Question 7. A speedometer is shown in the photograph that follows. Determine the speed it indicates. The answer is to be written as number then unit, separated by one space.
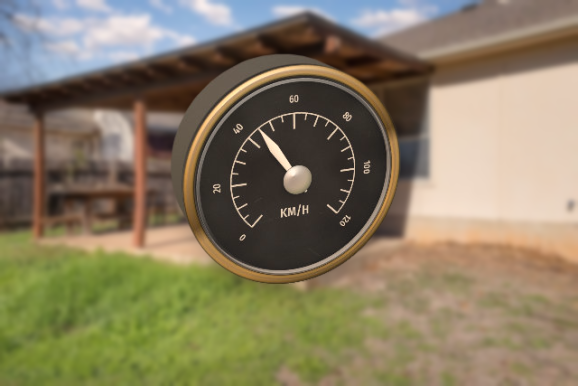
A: 45 km/h
